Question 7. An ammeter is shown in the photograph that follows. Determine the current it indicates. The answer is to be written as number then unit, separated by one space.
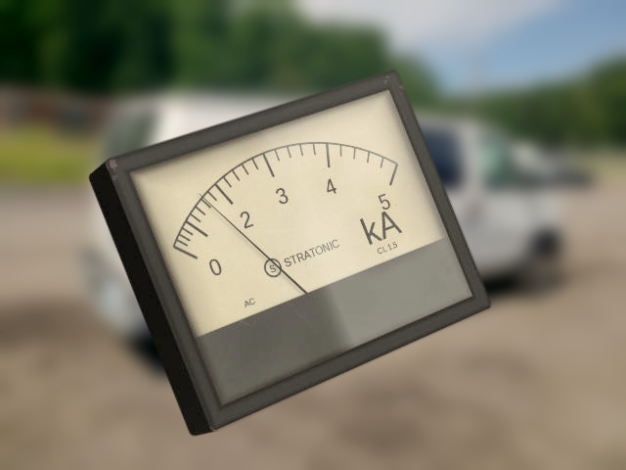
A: 1.6 kA
